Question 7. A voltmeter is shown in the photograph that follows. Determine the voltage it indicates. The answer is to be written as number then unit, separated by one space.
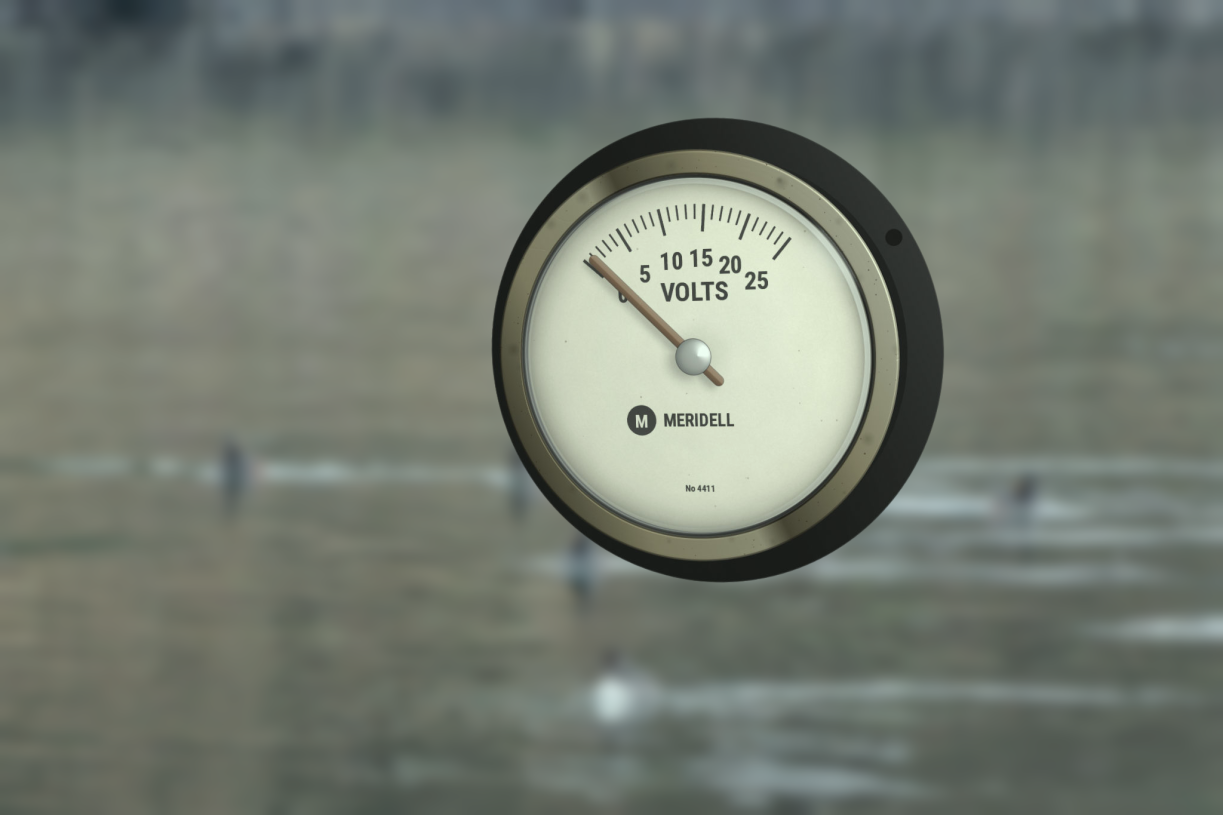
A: 1 V
